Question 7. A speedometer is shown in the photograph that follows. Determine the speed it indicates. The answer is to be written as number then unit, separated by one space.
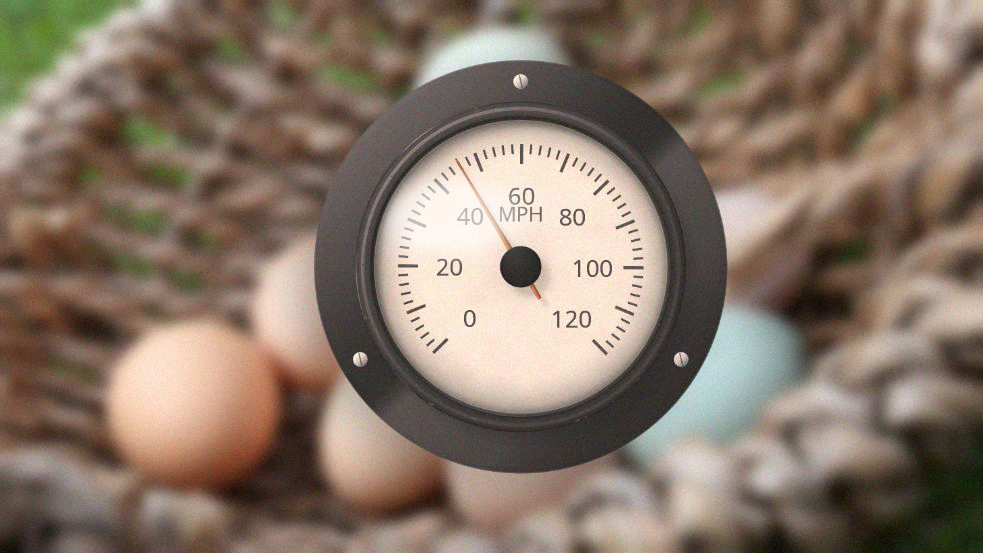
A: 46 mph
